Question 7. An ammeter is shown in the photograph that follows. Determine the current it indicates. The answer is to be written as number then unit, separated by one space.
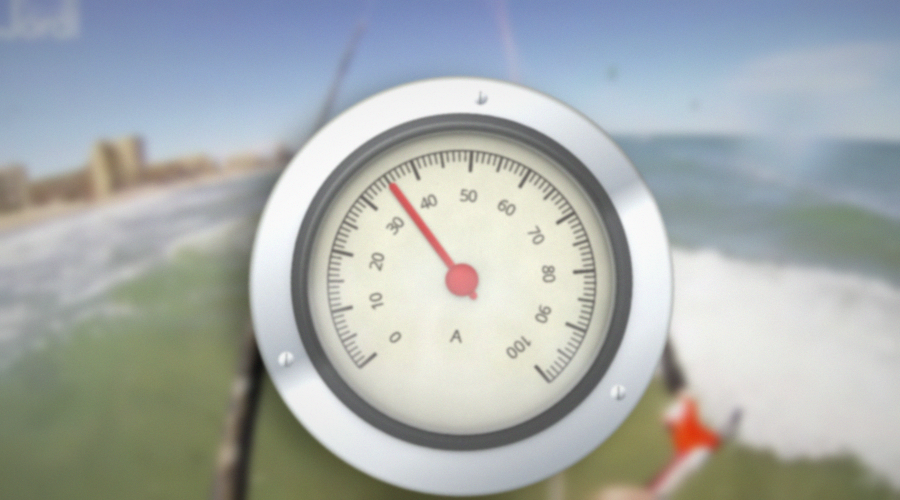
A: 35 A
